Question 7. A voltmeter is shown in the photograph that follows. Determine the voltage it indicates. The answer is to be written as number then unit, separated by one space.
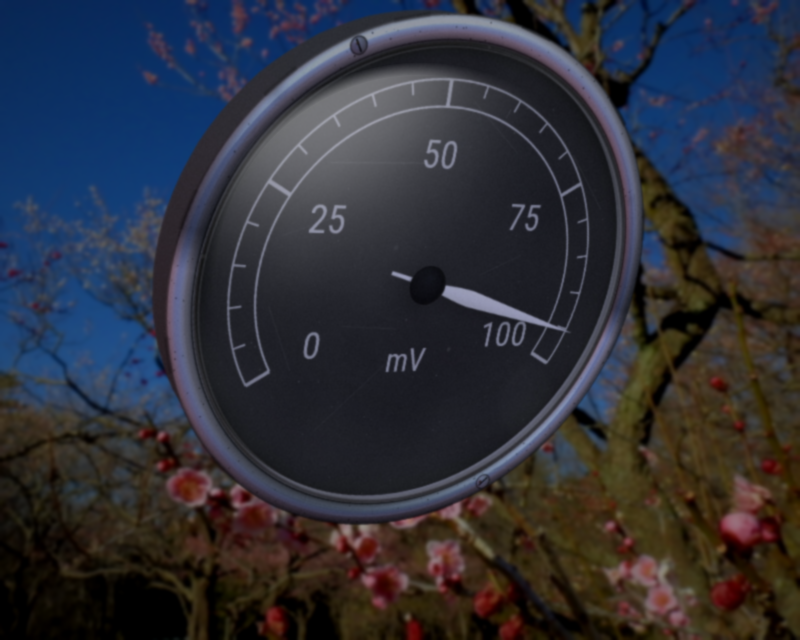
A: 95 mV
